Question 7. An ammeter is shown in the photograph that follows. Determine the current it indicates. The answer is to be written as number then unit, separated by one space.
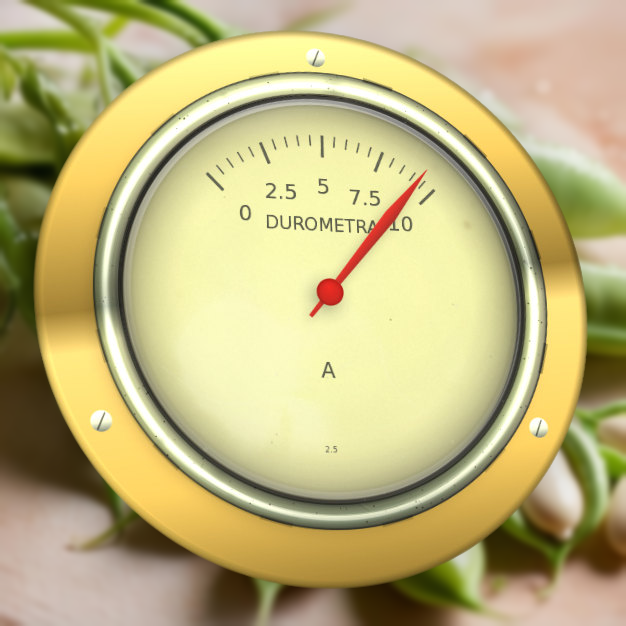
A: 9.25 A
